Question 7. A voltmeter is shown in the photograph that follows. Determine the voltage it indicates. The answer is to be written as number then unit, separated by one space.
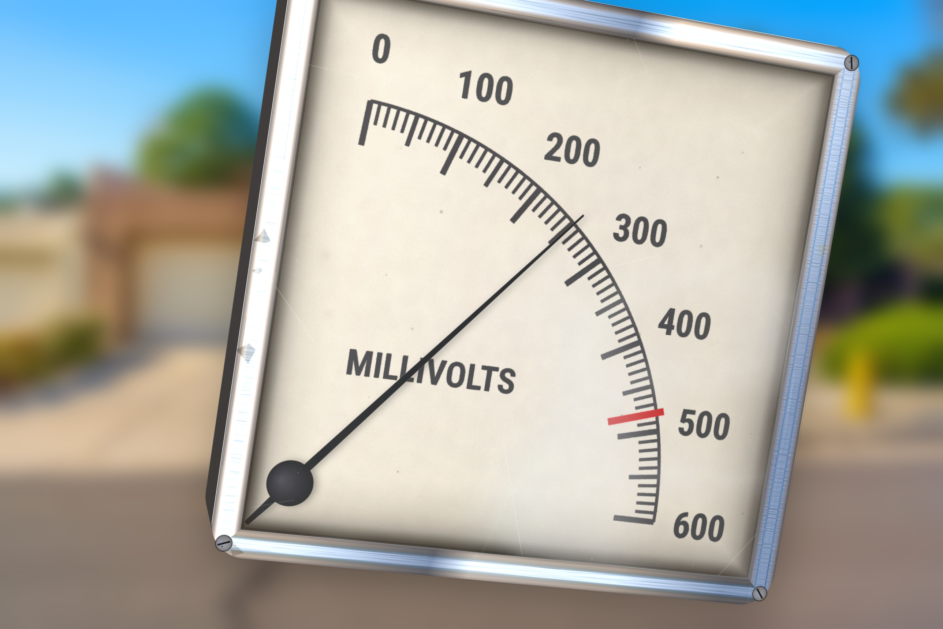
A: 250 mV
